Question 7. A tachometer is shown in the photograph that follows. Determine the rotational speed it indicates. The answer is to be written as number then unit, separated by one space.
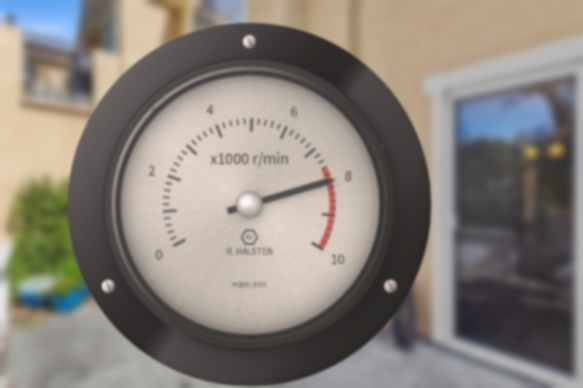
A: 8000 rpm
